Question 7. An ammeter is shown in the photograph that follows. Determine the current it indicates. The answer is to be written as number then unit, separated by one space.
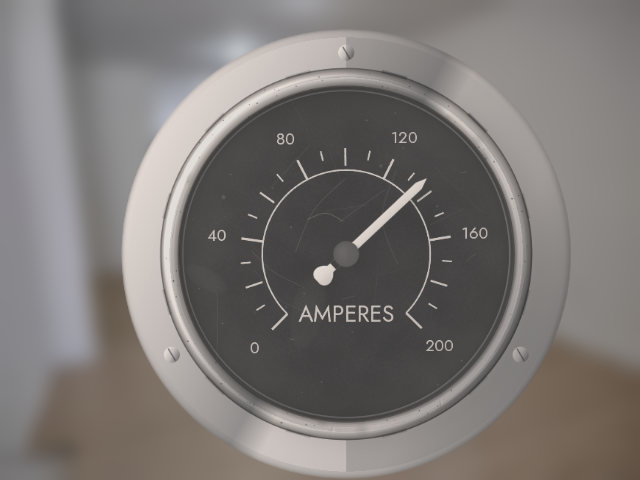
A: 135 A
